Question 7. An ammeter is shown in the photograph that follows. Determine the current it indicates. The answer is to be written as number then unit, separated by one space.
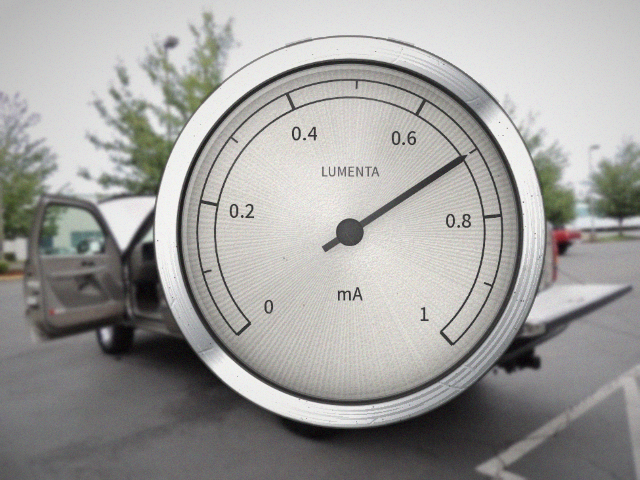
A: 0.7 mA
